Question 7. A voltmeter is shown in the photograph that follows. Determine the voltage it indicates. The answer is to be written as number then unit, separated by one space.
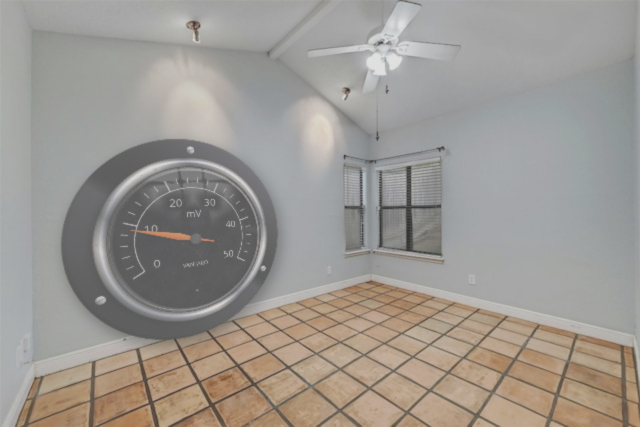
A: 9 mV
